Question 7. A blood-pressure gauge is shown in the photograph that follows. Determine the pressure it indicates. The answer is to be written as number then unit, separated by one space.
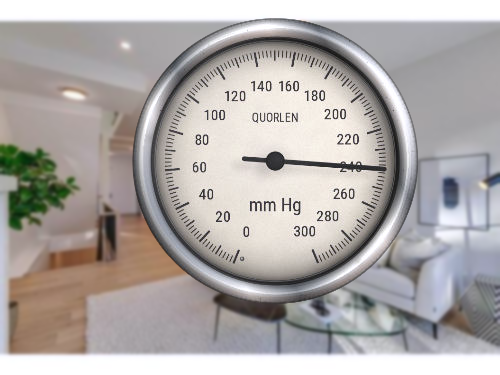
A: 240 mmHg
